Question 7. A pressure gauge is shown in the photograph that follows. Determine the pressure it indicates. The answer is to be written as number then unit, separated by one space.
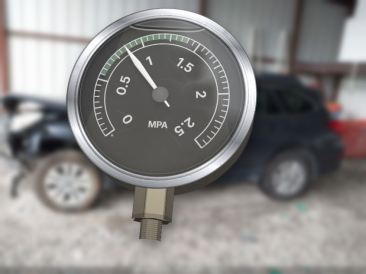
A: 0.85 MPa
